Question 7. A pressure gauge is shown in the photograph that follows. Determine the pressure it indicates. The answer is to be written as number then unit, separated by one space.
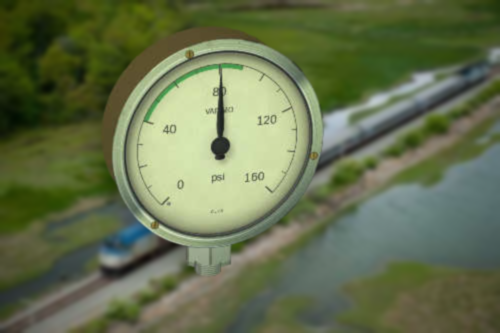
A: 80 psi
